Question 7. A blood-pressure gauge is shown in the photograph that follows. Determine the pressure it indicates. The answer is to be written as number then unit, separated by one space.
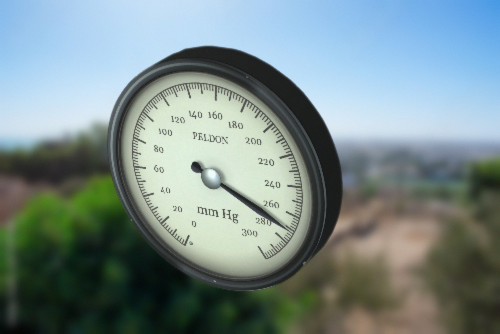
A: 270 mmHg
